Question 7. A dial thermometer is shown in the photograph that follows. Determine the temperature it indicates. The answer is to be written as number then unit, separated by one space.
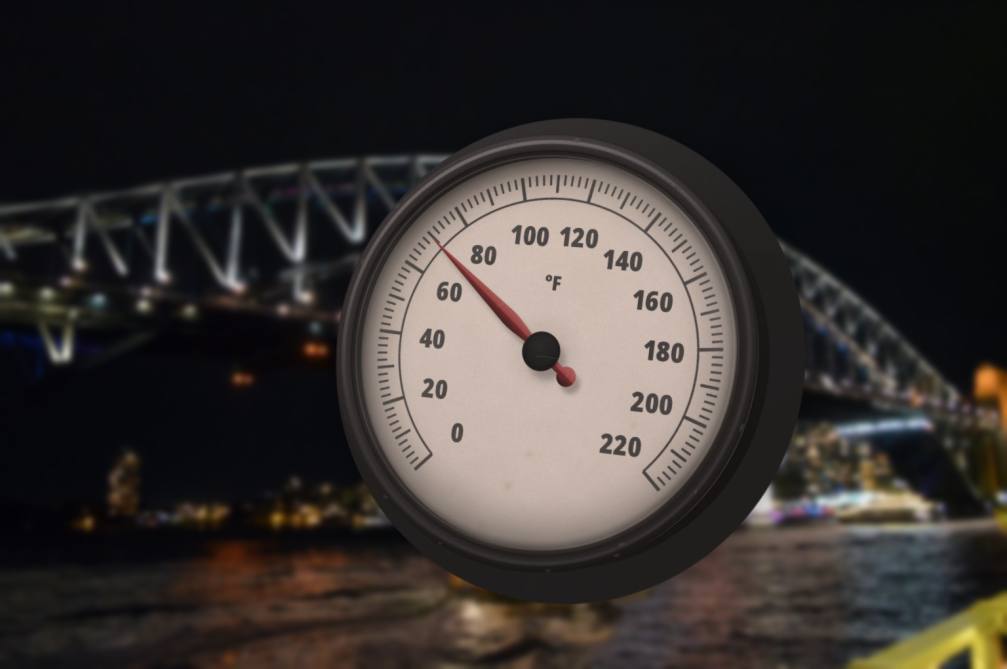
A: 70 °F
